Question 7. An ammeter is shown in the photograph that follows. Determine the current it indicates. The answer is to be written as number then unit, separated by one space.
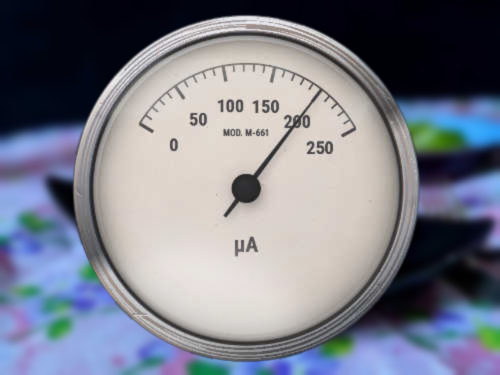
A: 200 µA
